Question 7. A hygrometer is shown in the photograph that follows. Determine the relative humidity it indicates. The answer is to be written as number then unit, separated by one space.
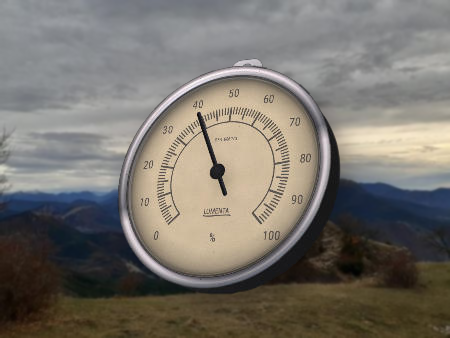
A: 40 %
